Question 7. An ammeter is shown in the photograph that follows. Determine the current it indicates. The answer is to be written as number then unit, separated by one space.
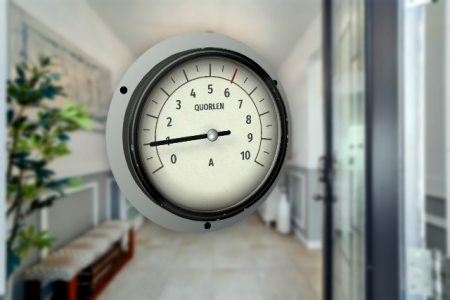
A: 1 A
